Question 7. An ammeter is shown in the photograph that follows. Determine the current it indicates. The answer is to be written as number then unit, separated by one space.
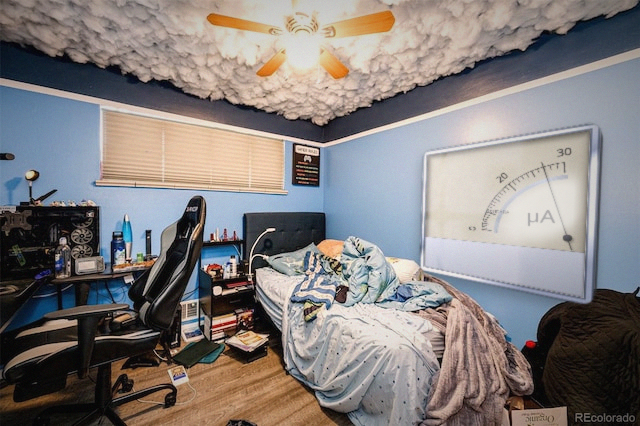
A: 27 µA
